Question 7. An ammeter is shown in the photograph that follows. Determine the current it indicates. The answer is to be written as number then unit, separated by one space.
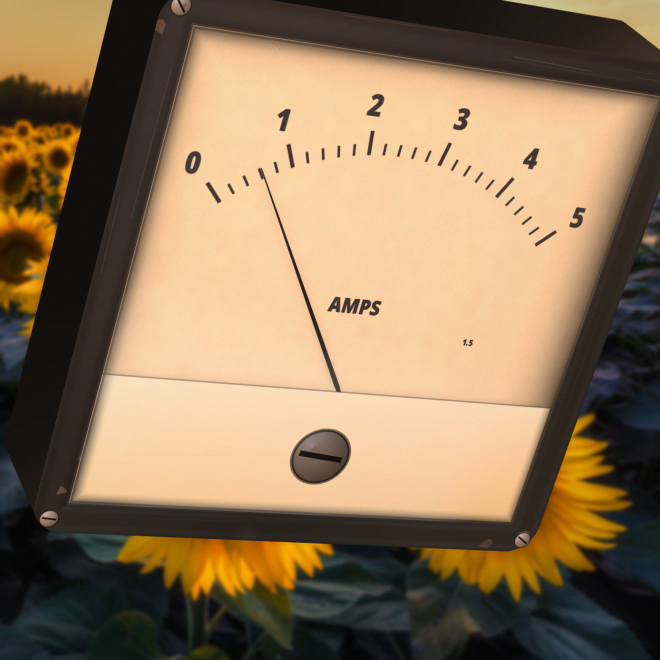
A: 0.6 A
